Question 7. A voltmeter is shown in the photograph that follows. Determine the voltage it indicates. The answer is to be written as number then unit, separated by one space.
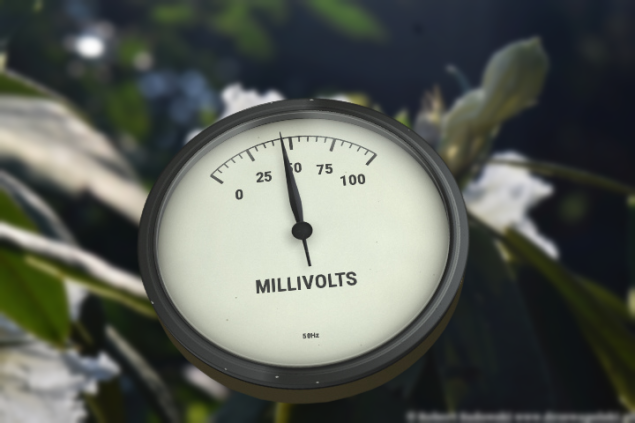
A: 45 mV
